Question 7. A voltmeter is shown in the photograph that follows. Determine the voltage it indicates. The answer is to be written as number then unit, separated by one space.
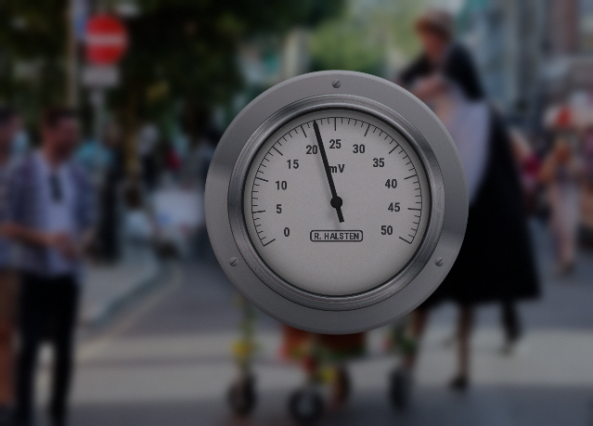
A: 22 mV
